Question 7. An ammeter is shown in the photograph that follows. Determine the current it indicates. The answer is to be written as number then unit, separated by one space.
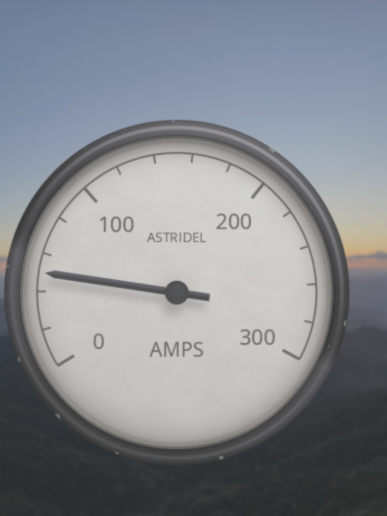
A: 50 A
